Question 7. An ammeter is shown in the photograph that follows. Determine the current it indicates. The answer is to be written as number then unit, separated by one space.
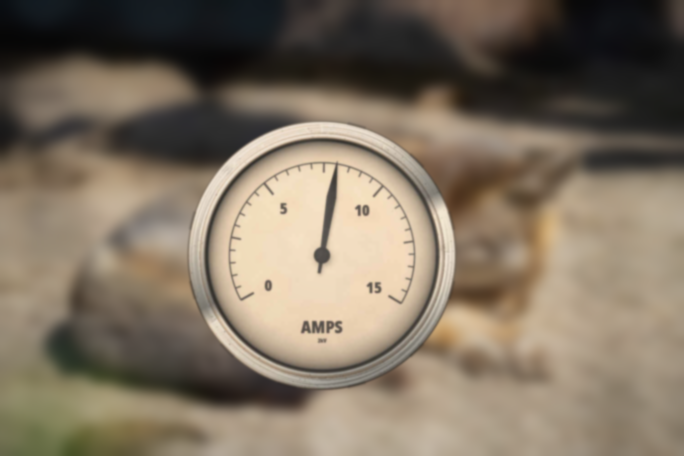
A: 8 A
